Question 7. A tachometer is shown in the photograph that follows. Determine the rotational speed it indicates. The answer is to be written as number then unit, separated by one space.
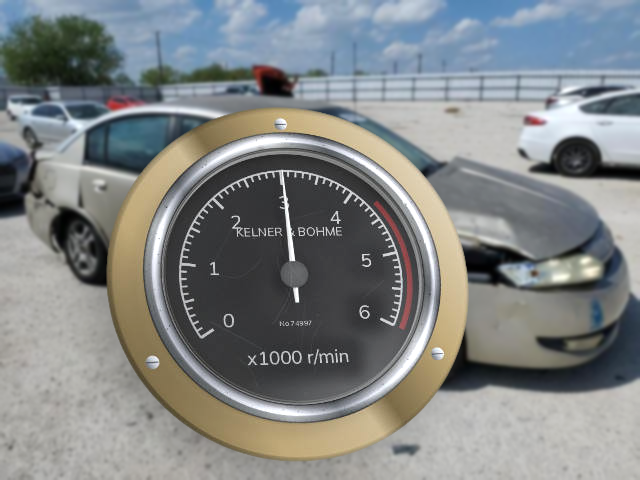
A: 3000 rpm
